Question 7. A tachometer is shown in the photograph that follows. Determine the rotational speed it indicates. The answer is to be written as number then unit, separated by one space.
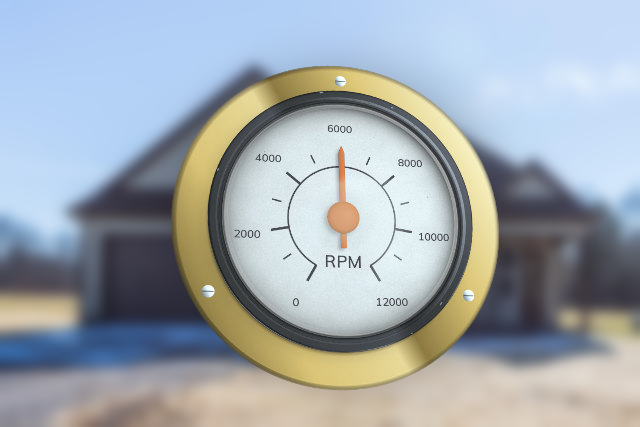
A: 6000 rpm
